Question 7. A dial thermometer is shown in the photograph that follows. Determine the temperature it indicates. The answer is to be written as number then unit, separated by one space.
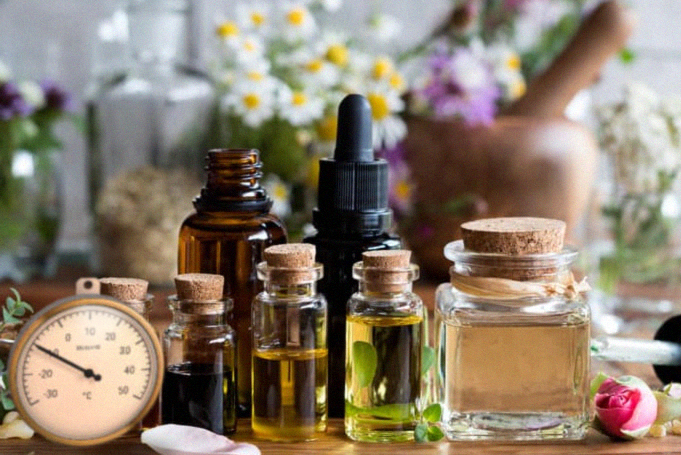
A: -10 °C
